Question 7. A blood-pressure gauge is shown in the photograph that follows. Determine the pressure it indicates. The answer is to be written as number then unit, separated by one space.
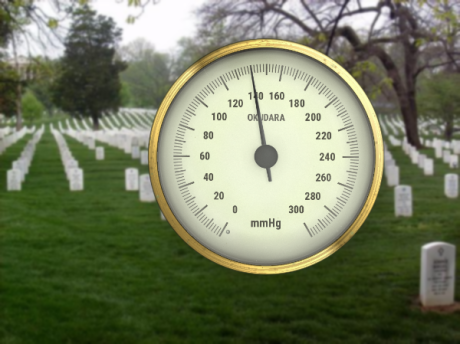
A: 140 mmHg
